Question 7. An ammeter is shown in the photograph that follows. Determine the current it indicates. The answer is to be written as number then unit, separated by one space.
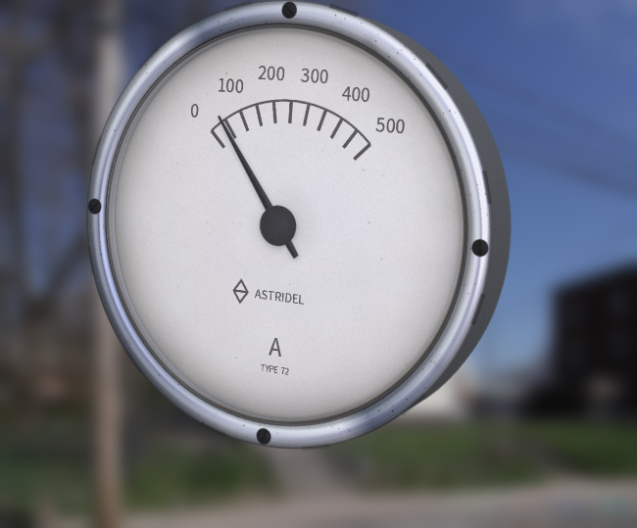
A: 50 A
